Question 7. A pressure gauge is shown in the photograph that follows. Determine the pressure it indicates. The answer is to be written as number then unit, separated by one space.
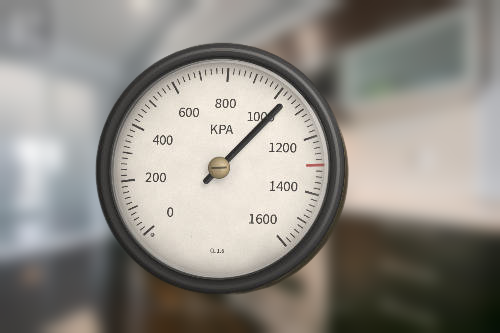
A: 1040 kPa
